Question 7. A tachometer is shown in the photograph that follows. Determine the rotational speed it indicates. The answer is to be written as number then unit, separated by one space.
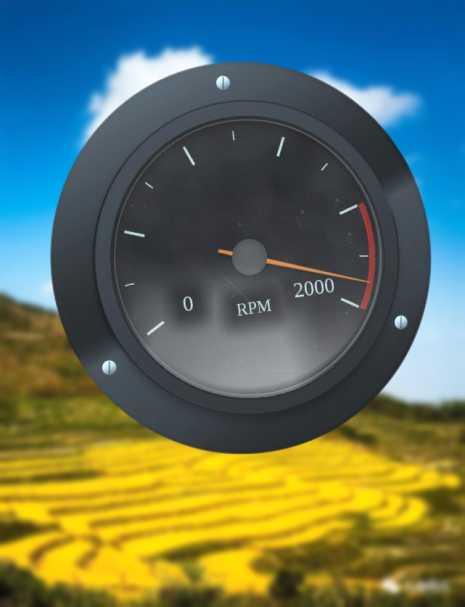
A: 1900 rpm
